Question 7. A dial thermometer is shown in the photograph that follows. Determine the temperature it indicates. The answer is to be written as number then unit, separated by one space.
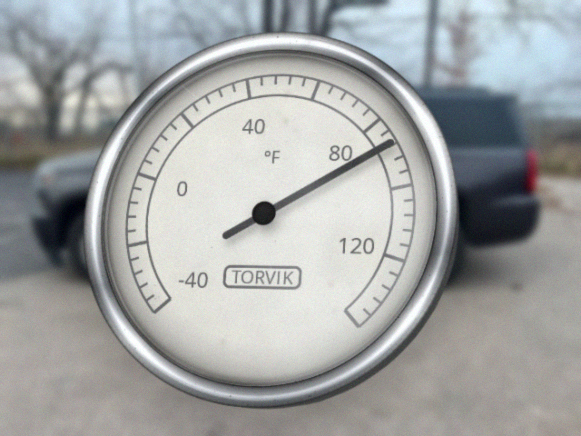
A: 88 °F
